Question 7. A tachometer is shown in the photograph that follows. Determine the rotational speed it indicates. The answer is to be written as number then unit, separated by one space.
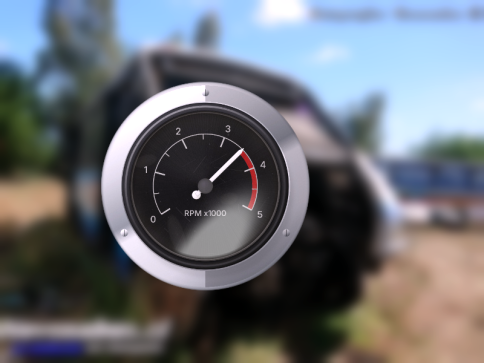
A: 3500 rpm
